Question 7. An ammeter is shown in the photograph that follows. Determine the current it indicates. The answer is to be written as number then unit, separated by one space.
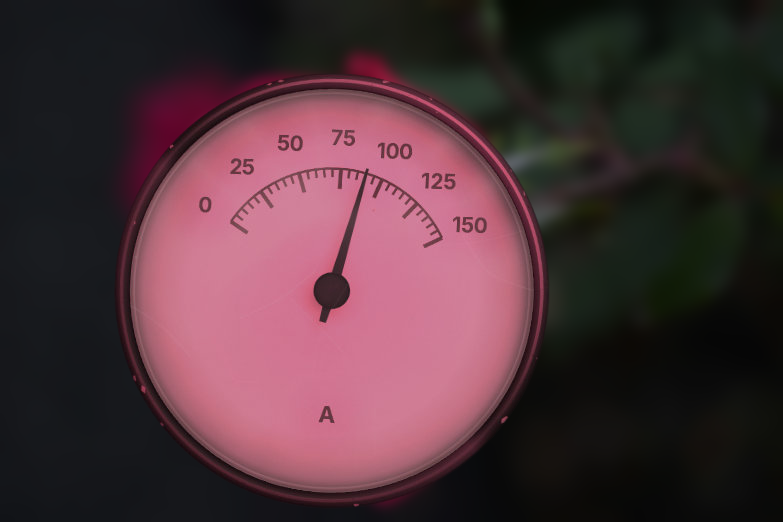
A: 90 A
